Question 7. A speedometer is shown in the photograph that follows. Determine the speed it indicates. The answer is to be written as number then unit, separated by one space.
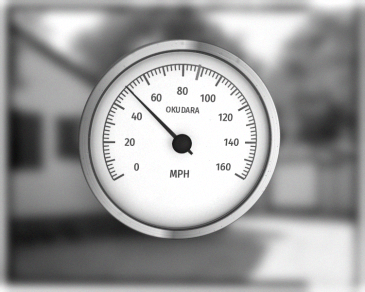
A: 50 mph
